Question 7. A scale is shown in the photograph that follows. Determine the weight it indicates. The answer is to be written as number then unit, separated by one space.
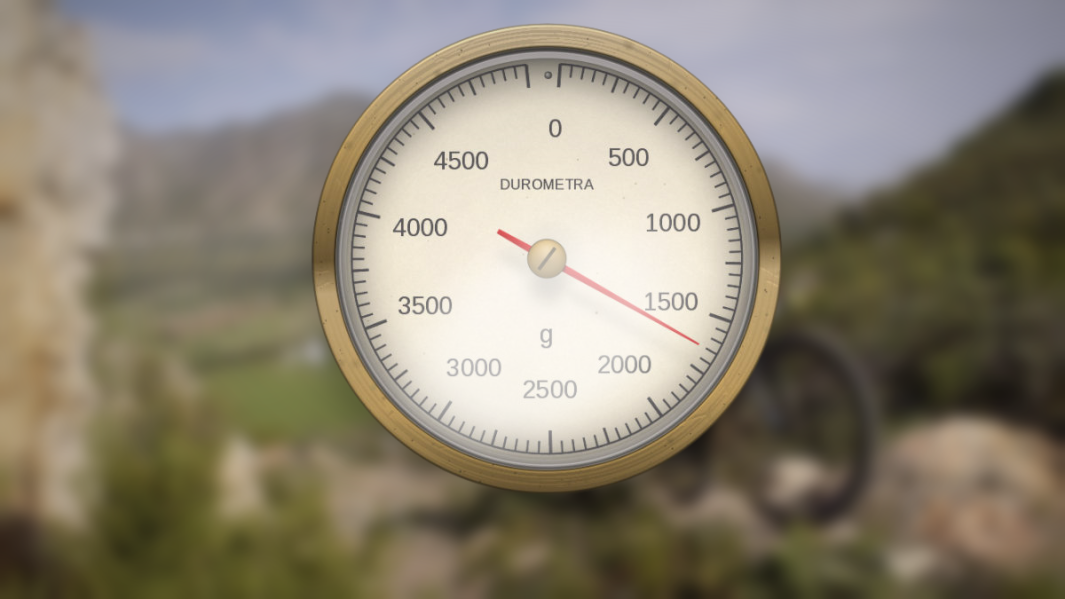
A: 1650 g
